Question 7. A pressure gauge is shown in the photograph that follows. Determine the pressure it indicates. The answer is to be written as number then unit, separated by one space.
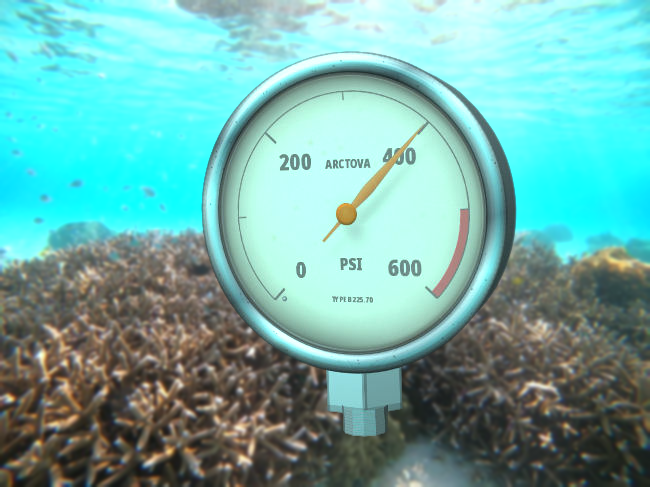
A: 400 psi
